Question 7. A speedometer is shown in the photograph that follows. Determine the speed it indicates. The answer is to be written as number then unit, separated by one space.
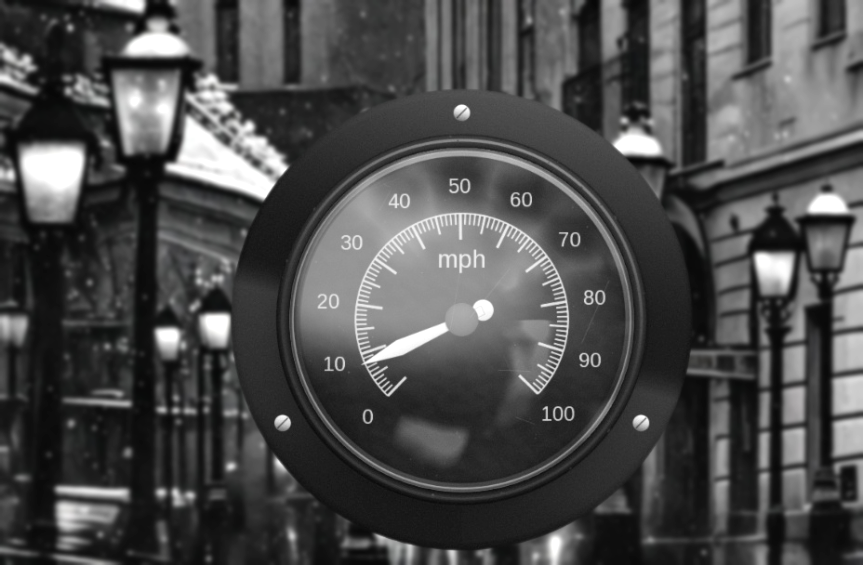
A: 8 mph
